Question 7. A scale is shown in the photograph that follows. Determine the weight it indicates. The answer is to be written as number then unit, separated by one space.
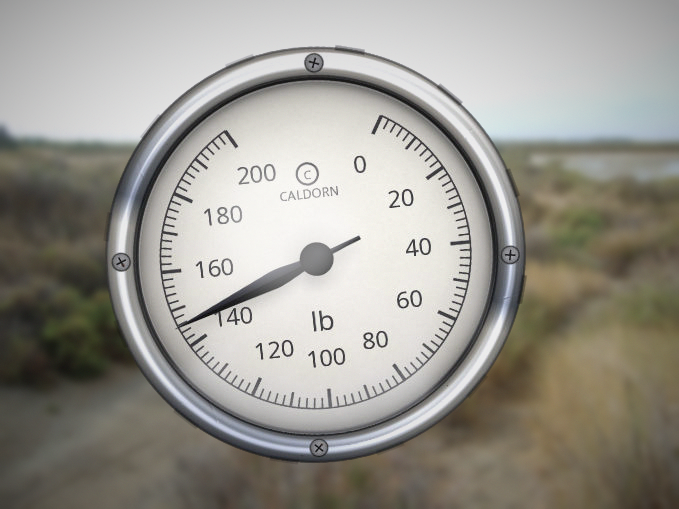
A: 146 lb
